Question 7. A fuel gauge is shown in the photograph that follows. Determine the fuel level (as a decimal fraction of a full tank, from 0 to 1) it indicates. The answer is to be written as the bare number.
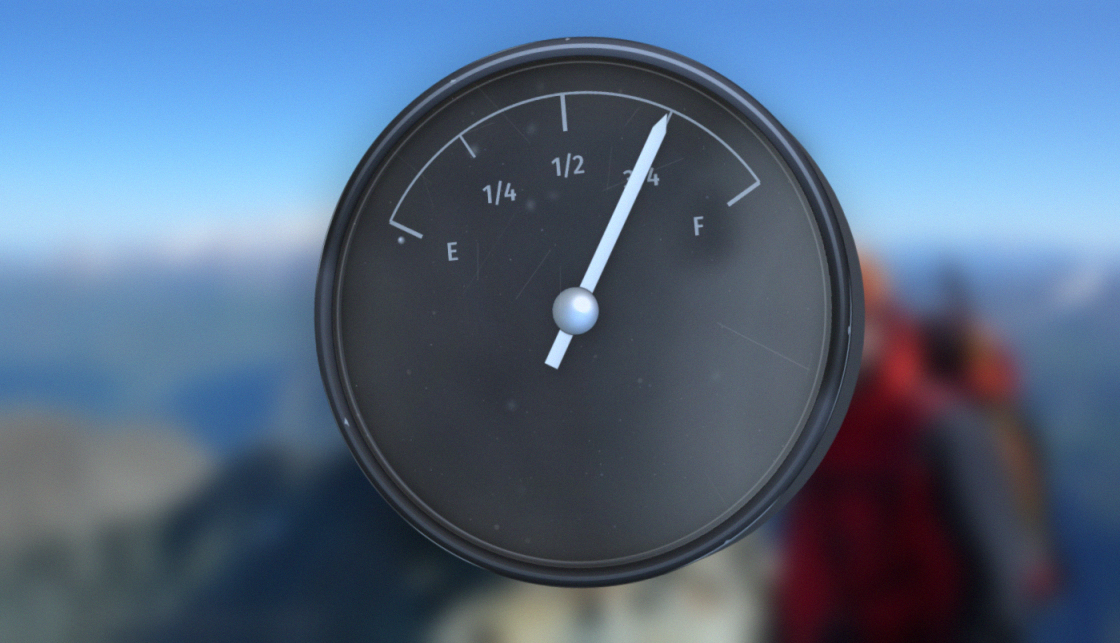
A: 0.75
